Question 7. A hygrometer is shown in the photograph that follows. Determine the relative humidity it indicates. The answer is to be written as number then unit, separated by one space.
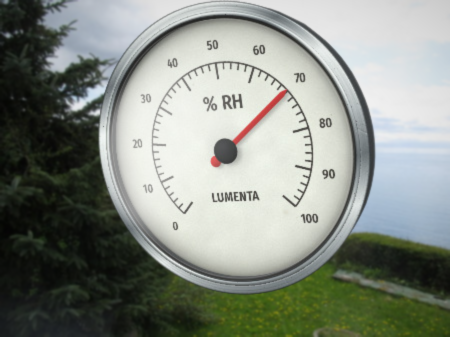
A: 70 %
